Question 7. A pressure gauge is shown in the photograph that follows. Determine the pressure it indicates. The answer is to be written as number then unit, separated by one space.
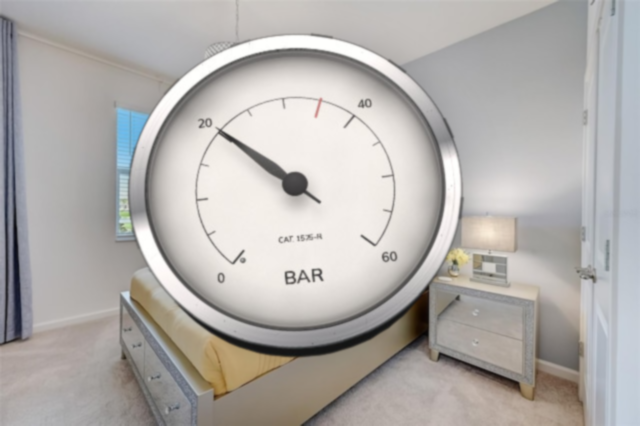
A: 20 bar
